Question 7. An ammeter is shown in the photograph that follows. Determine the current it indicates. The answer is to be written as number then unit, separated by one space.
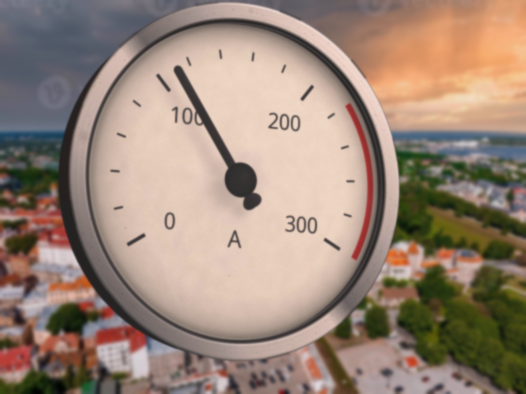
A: 110 A
